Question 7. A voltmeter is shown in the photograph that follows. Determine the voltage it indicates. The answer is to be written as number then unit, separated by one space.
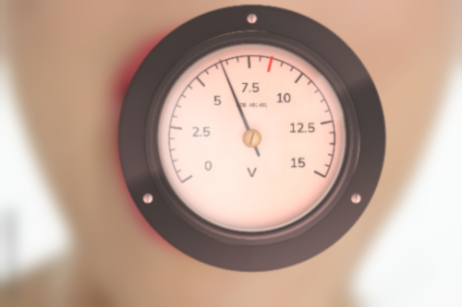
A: 6.25 V
